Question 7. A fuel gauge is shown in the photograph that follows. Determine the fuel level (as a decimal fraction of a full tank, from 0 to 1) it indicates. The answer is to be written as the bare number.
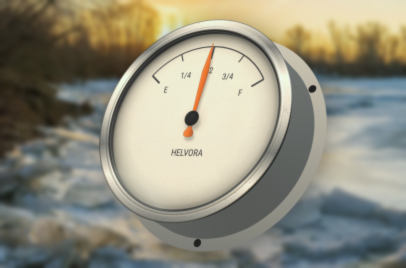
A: 0.5
